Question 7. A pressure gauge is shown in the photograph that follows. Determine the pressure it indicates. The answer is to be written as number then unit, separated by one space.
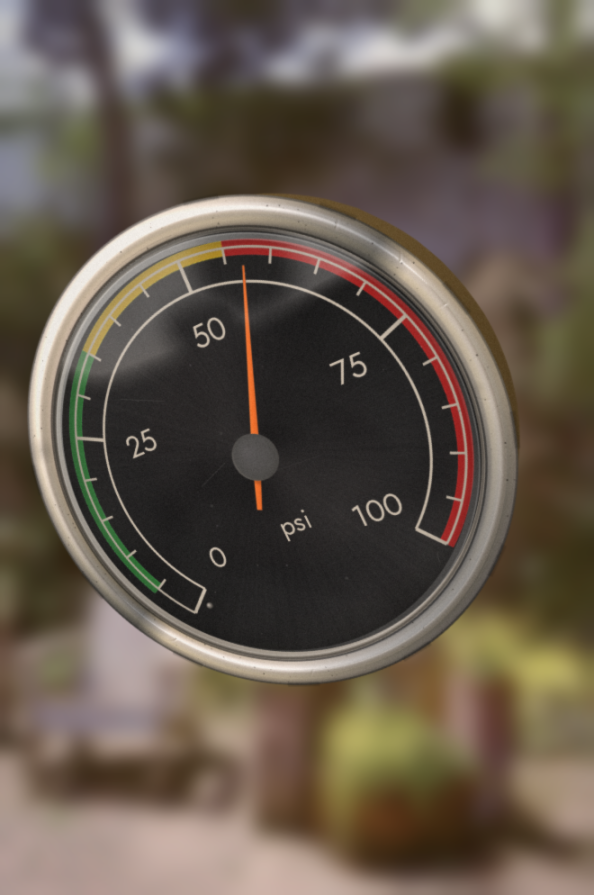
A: 57.5 psi
